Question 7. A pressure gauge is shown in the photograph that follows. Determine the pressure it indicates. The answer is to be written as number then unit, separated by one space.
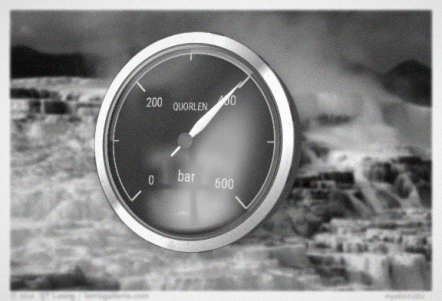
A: 400 bar
